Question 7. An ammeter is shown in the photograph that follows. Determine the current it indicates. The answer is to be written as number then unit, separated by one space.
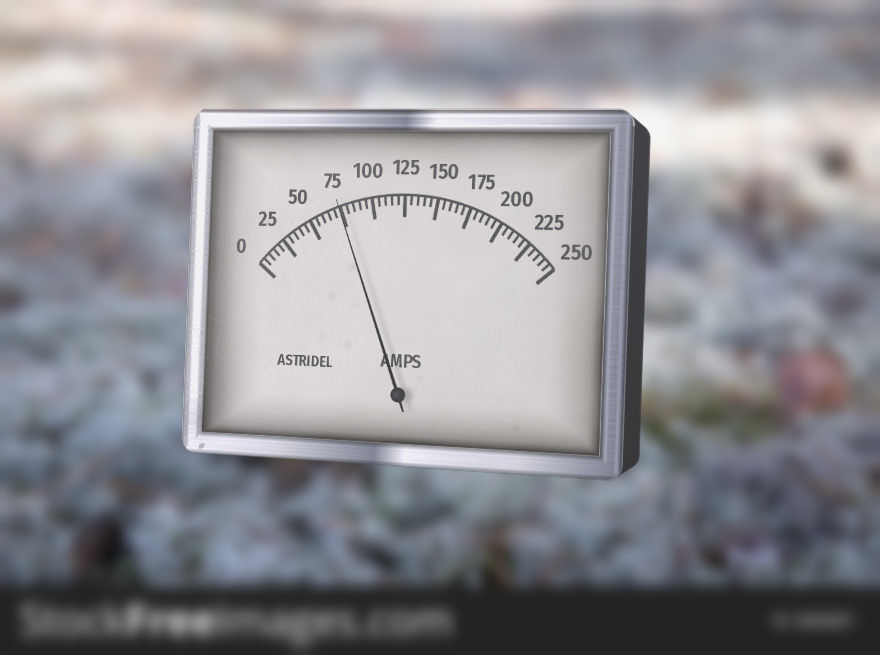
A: 75 A
